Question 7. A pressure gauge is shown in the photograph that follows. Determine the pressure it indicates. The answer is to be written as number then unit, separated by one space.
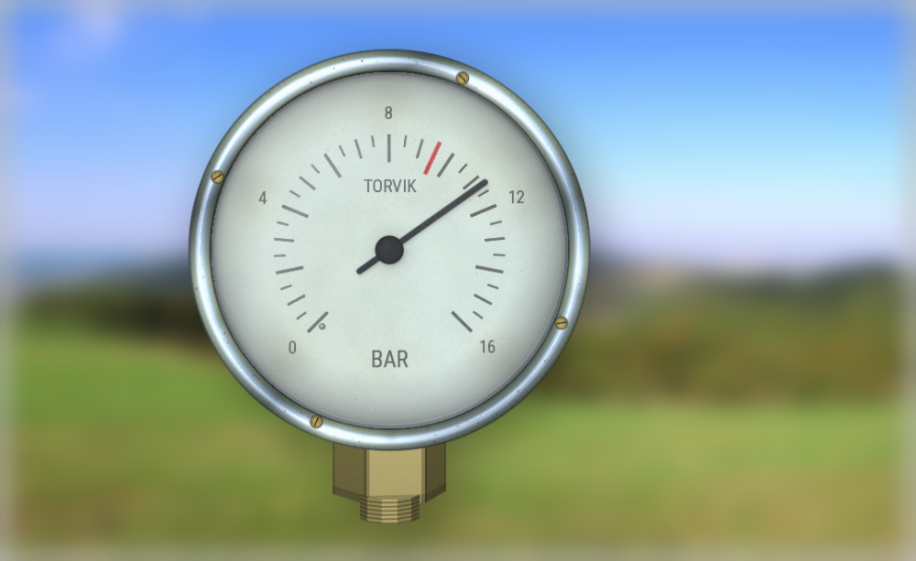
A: 11.25 bar
